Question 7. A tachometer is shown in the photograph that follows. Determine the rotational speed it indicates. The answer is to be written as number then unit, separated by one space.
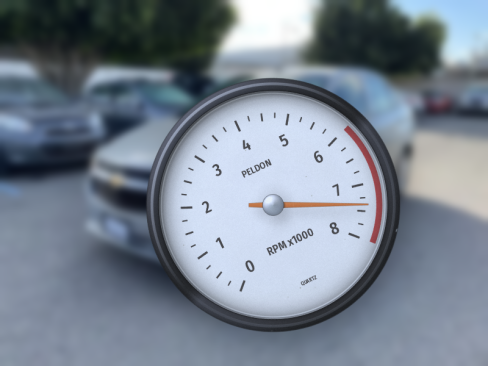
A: 7375 rpm
